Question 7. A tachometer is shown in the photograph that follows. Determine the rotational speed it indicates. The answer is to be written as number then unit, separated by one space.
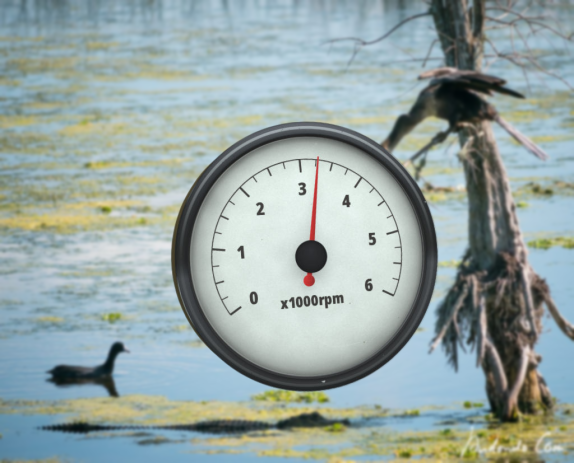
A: 3250 rpm
